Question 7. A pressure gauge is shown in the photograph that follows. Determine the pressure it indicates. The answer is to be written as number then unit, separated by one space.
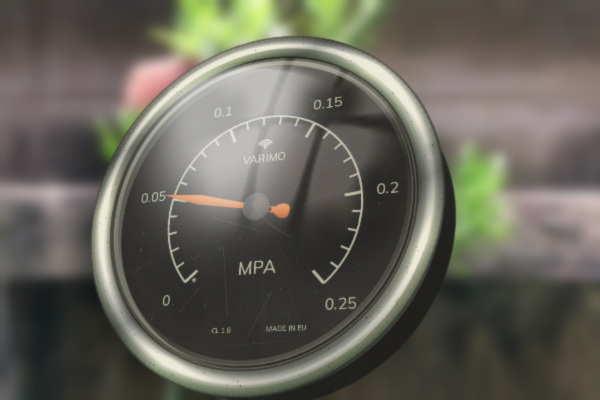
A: 0.05 MPa
